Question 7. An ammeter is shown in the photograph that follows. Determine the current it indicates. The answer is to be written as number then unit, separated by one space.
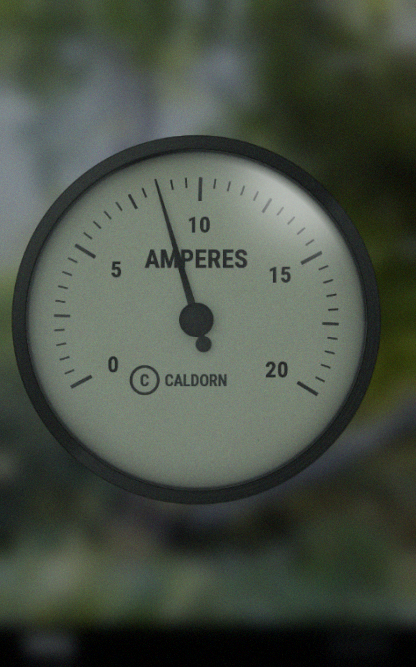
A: 8.5 A
